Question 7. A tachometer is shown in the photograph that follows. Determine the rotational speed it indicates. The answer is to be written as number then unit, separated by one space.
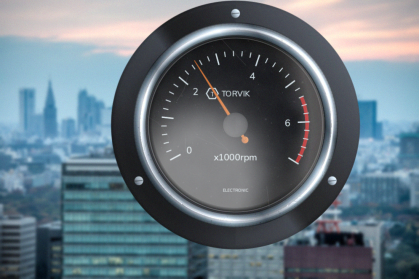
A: 2500 rpm
